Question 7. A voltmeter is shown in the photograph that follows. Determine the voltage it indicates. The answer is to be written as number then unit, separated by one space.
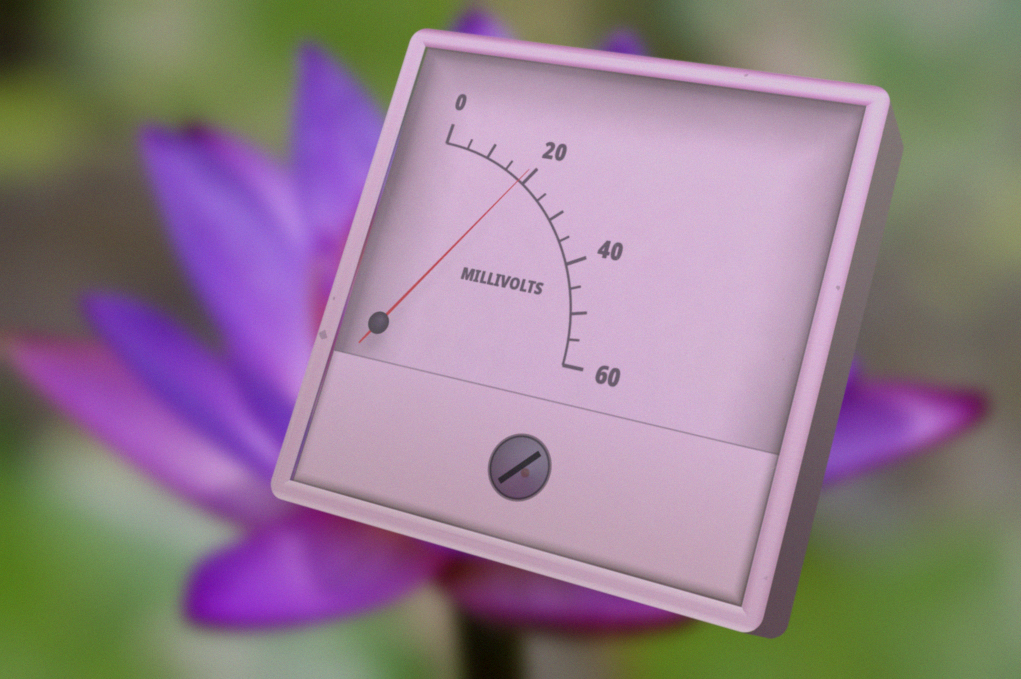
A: 20 mV
